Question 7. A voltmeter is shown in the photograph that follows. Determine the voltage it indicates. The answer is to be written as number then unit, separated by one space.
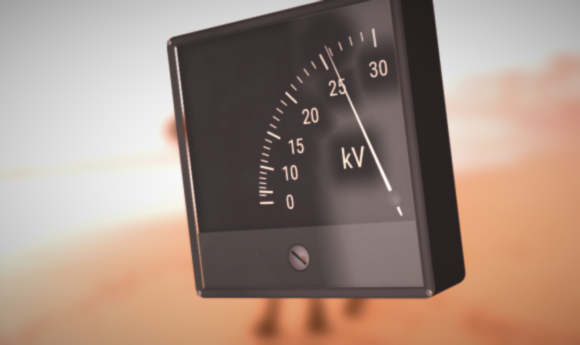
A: 26 kV
